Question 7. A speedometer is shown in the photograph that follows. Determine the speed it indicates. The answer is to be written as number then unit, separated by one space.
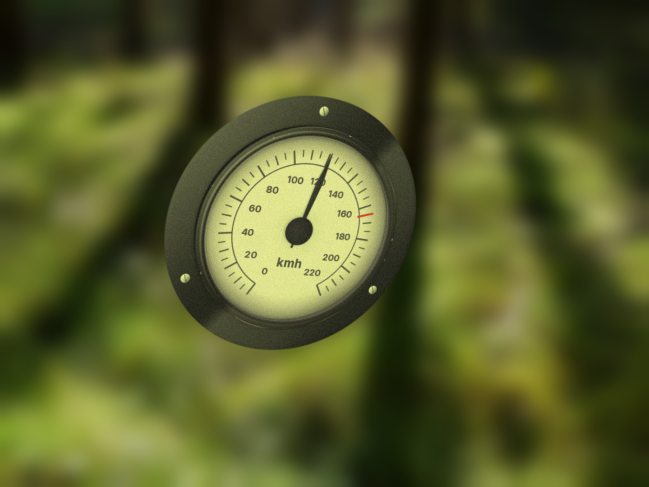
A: 120 km/h
